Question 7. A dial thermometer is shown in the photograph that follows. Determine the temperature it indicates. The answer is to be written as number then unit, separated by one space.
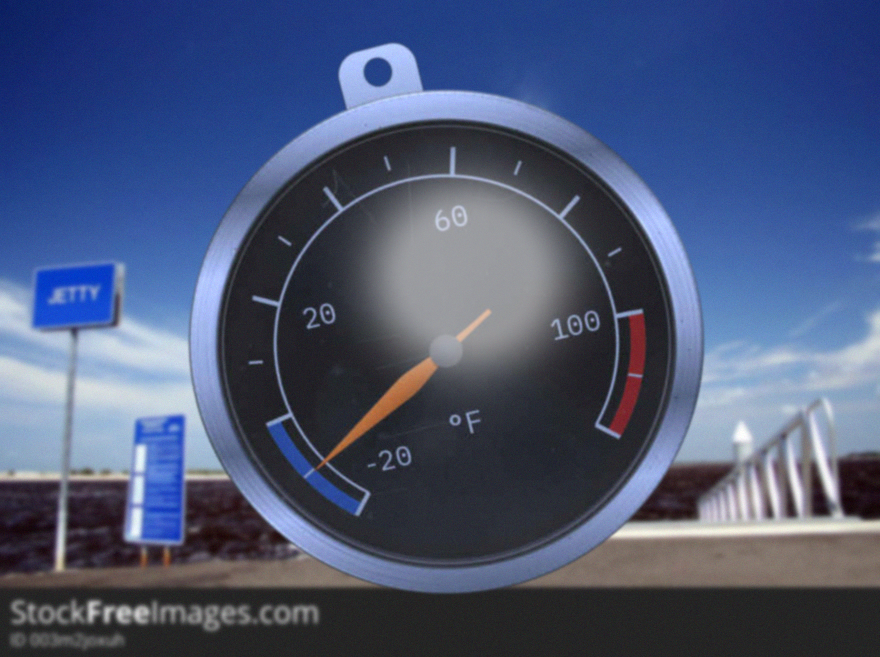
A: -10 °F
